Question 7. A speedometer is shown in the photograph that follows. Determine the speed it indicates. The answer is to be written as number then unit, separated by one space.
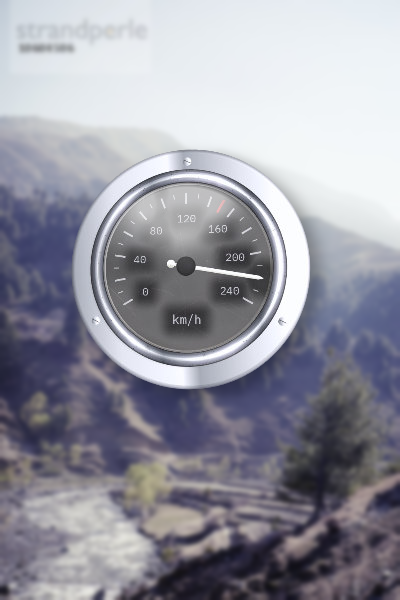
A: 220 km/h
